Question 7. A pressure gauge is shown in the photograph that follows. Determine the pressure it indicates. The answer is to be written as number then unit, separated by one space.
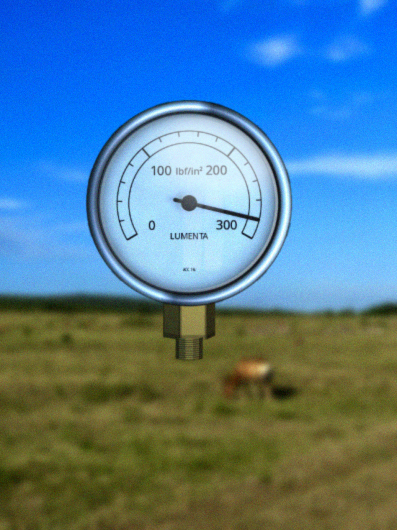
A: 280 psi
